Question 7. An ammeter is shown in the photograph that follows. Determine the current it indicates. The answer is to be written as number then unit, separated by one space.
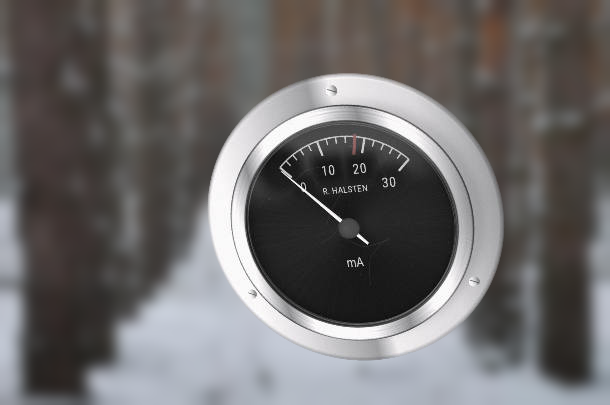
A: 0 mA
